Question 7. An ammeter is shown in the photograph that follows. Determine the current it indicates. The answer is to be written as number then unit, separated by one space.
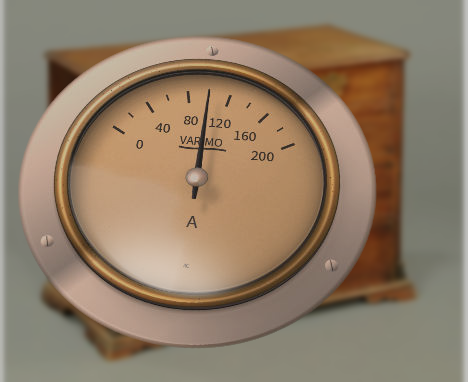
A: 100 A
